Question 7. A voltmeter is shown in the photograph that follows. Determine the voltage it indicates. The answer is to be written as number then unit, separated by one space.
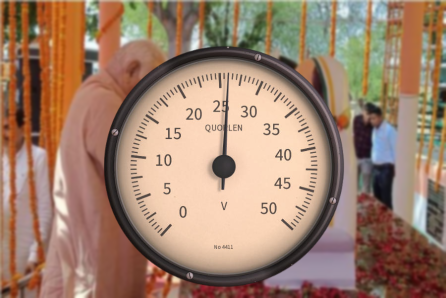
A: 26 V
